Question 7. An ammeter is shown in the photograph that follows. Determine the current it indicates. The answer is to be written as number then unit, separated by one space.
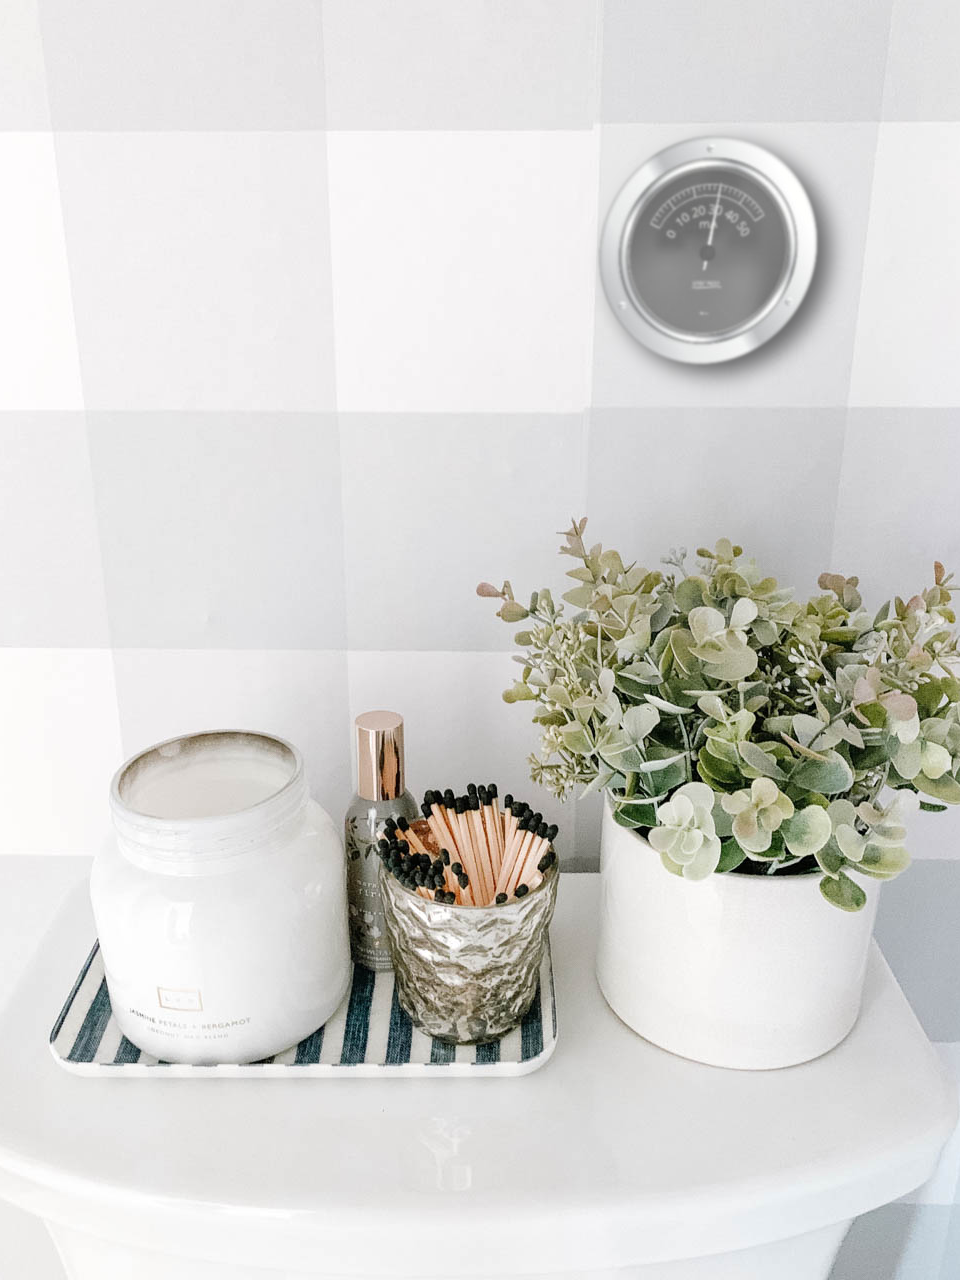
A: 30 mA
